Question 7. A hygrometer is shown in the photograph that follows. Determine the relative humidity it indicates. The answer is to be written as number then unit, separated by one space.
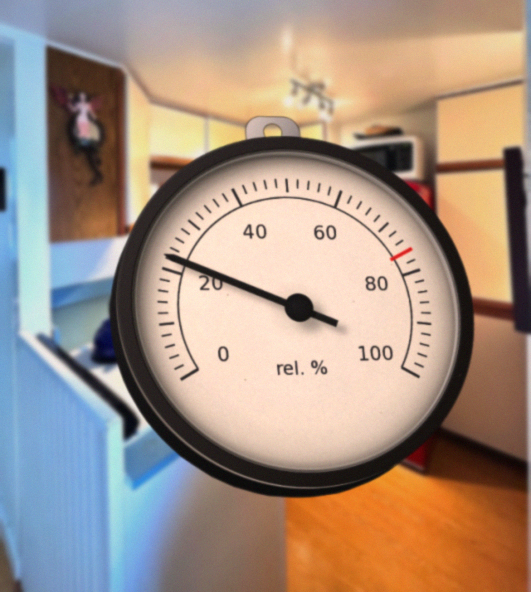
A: 22 %
